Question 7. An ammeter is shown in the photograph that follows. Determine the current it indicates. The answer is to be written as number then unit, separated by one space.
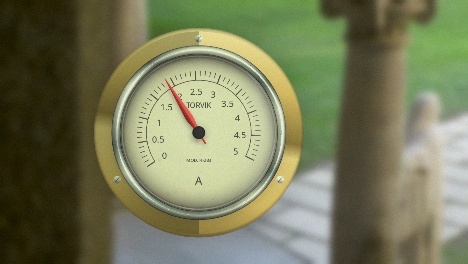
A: 1.9 A
